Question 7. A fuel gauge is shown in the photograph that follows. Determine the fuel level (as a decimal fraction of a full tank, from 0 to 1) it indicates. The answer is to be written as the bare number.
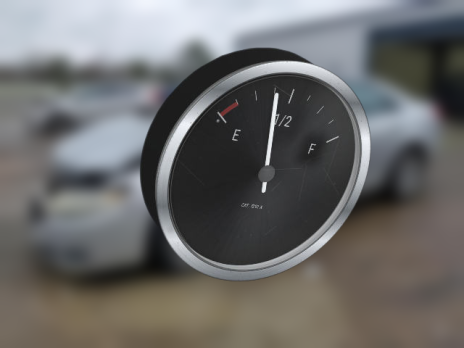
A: 0.375
